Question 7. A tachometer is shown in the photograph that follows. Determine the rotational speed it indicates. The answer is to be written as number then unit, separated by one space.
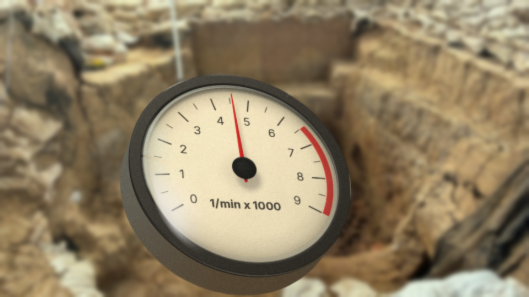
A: 4500 rpm
